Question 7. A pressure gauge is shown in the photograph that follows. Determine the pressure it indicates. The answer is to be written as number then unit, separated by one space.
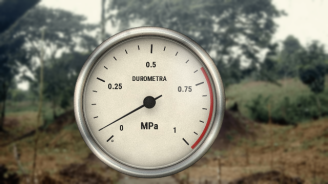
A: 0.05 MPa
